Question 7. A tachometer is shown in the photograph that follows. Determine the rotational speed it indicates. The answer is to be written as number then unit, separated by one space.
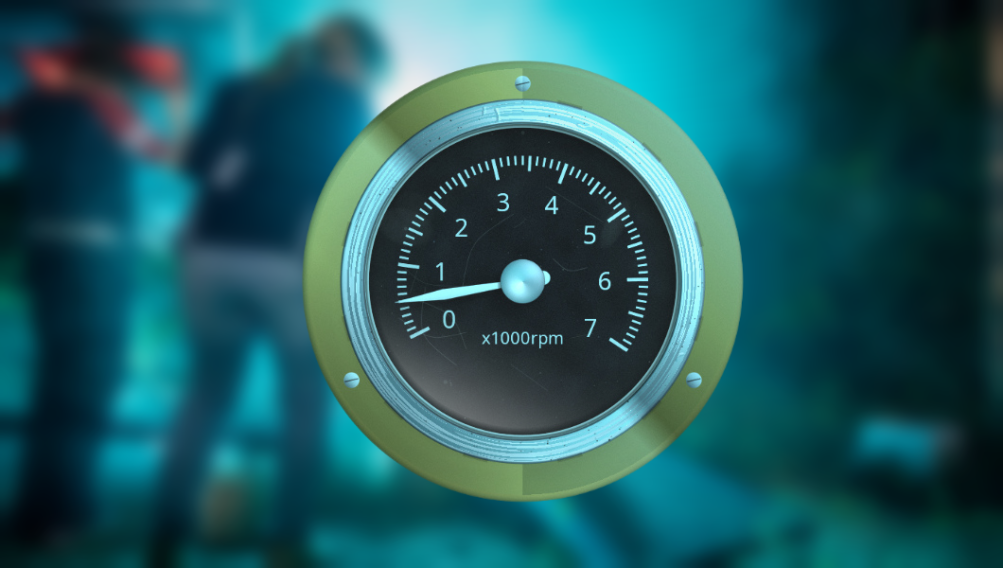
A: 500 rpm
